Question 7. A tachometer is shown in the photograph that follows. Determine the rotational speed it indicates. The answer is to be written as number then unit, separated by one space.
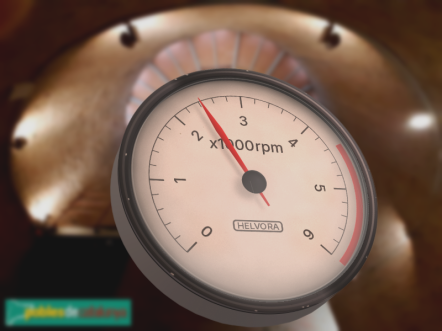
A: 2400 rpm
